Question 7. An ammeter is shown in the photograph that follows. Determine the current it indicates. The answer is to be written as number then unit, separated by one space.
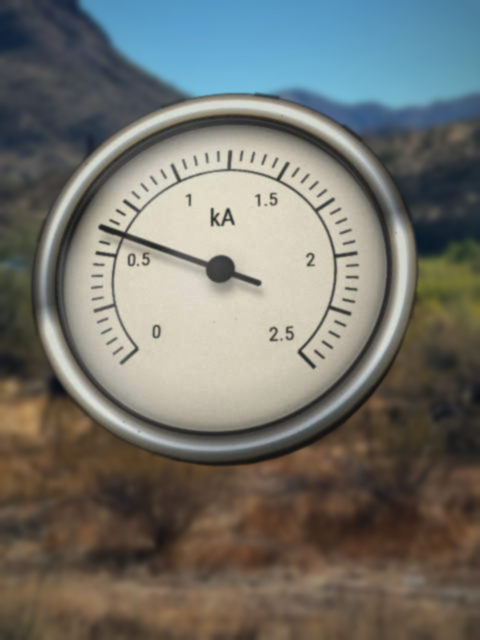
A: 0.6 kA
